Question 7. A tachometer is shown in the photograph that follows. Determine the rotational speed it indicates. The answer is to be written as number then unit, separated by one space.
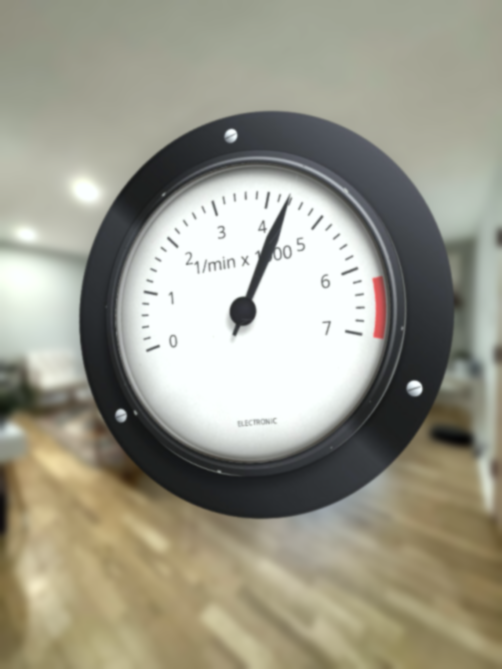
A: 4400 rpm
